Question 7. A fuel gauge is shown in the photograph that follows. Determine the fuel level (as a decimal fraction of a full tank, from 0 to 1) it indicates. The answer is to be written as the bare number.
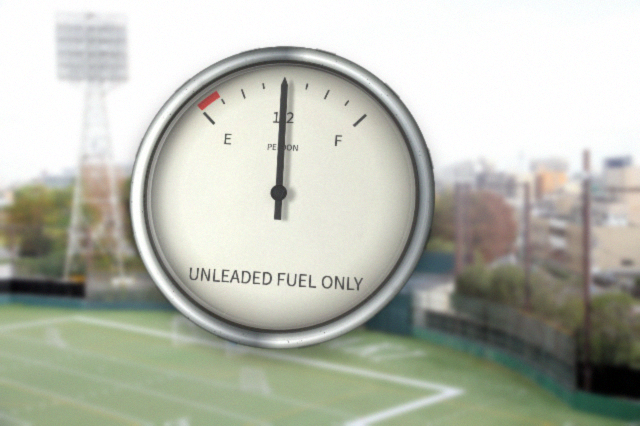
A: 0.5
